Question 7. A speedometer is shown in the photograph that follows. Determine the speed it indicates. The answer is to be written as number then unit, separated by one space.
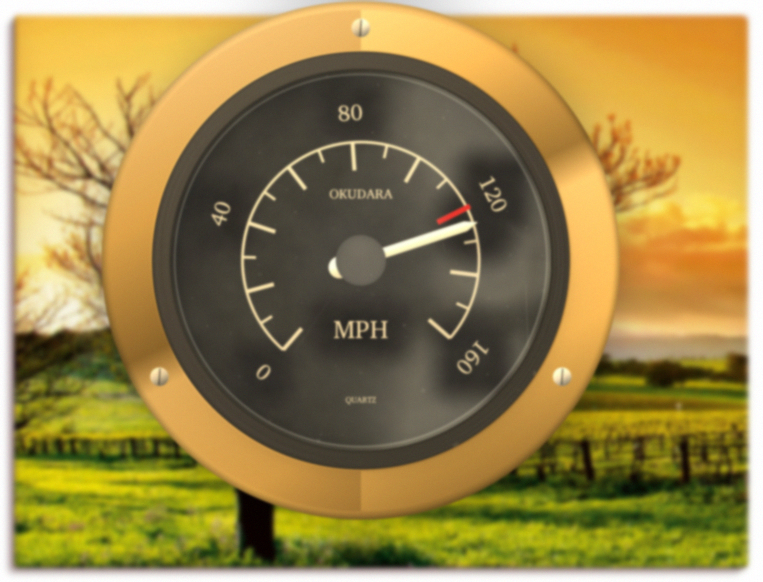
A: 125 mph
